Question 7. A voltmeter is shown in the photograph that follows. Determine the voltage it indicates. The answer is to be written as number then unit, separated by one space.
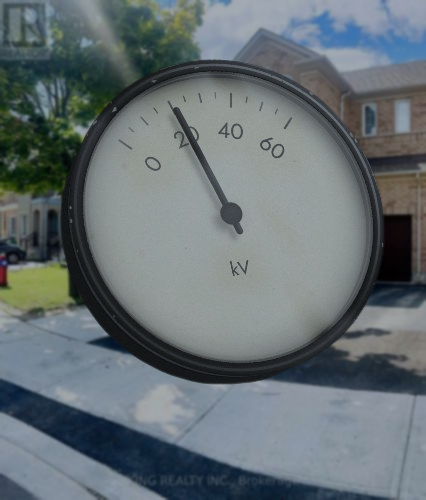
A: 20 kV
